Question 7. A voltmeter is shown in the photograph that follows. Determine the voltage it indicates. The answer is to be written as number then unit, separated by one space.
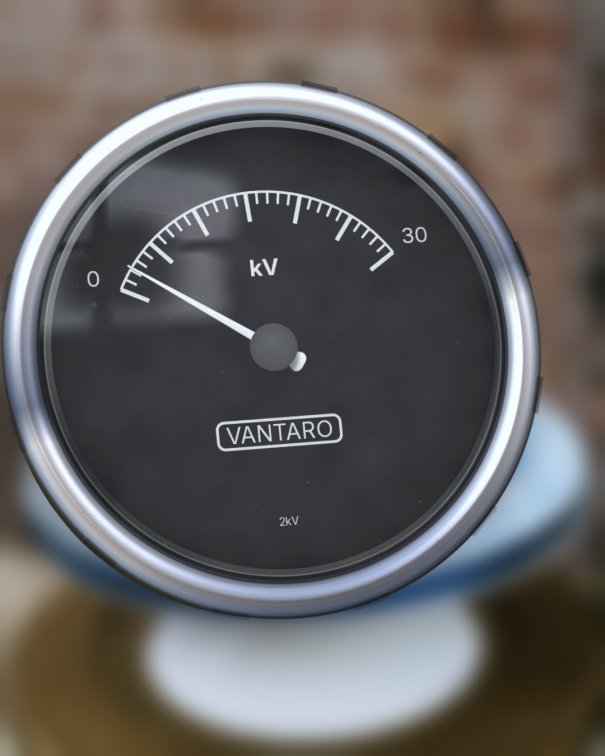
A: 2 kV
